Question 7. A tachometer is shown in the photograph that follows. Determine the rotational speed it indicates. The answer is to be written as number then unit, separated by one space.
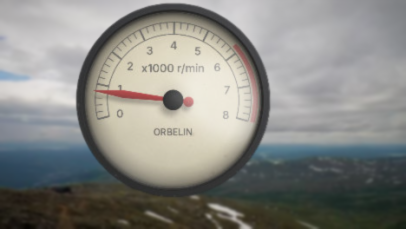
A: 800 rpm
